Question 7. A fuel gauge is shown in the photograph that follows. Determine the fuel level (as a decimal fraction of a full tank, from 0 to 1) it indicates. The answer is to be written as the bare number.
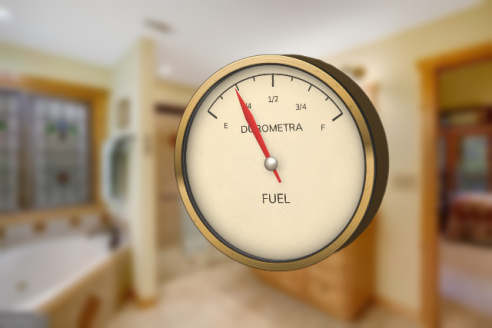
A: 0.25
